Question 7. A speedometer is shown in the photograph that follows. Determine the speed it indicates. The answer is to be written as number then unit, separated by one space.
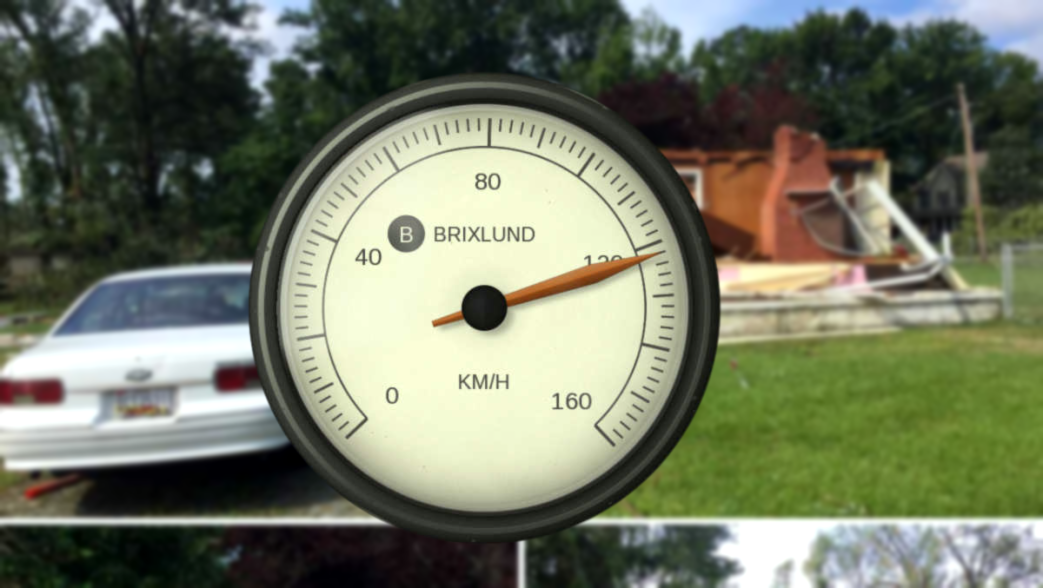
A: 122 km/h
